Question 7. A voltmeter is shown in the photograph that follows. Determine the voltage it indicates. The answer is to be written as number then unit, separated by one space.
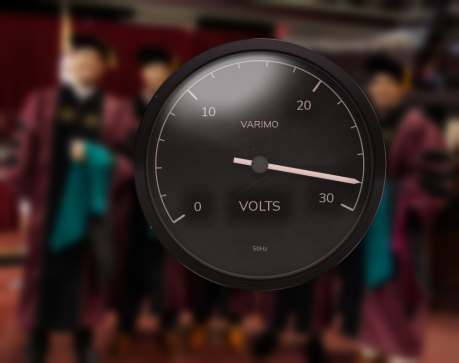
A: 28 V
